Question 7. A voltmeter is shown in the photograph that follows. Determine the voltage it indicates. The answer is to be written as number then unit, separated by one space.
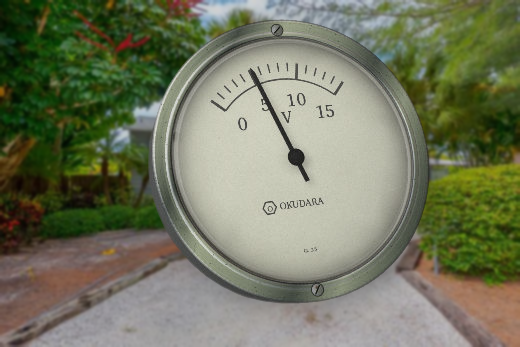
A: 5 V
